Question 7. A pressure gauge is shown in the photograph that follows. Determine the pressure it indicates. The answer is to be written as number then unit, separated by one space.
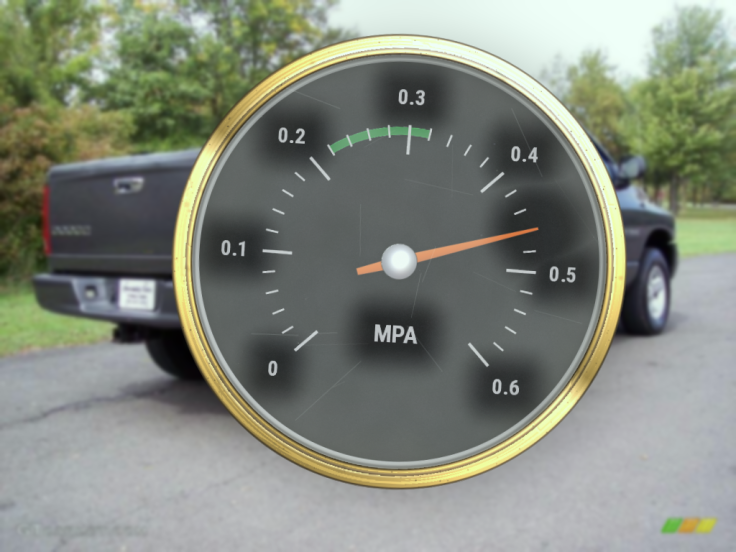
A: 0.46 MPa
